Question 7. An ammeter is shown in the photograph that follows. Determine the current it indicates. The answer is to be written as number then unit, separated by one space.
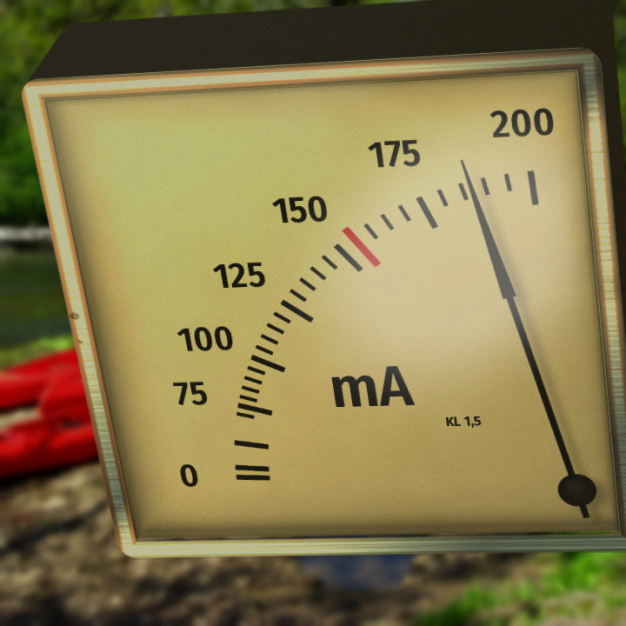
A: 187.5 mA
